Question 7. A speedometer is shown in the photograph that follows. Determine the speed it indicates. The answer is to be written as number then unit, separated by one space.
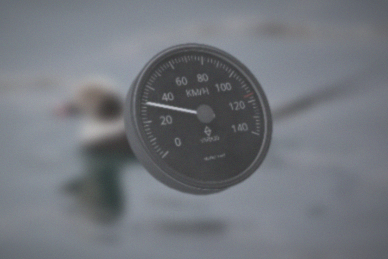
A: 30 km/h
